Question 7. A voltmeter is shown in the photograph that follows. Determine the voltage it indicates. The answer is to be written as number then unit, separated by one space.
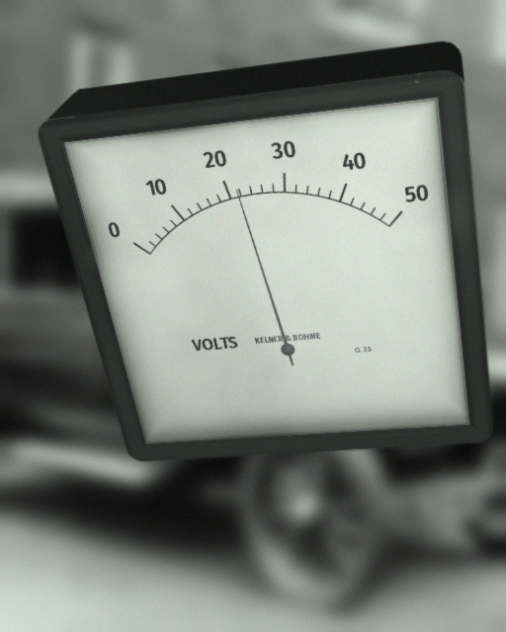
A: 22 V
